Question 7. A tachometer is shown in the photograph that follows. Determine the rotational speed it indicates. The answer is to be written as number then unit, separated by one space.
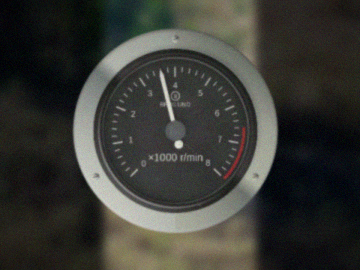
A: 3600 rpm
